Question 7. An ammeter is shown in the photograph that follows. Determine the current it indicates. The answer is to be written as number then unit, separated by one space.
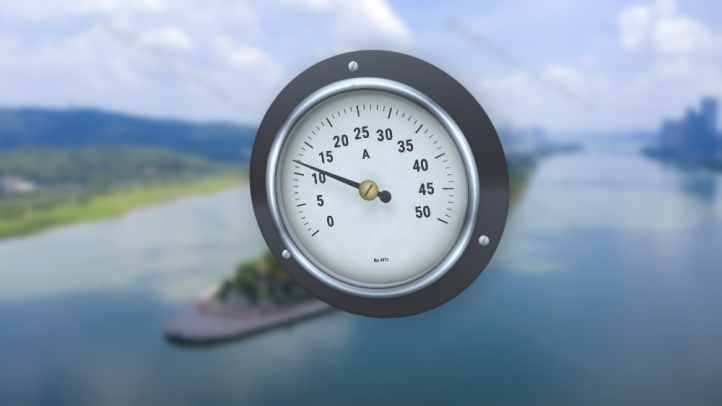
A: 12 A
